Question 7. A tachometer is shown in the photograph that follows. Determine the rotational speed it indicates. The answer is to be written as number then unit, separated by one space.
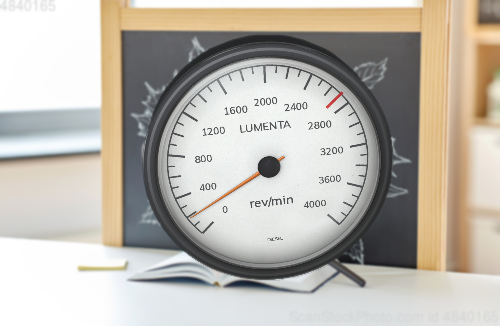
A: 200 rpm
